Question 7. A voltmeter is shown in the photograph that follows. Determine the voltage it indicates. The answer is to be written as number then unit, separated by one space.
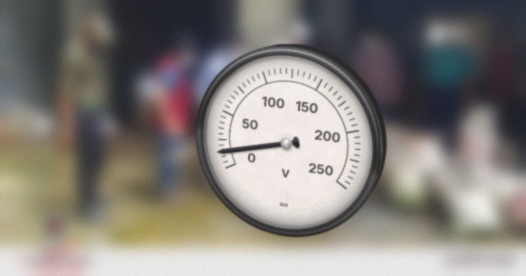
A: 15 V
